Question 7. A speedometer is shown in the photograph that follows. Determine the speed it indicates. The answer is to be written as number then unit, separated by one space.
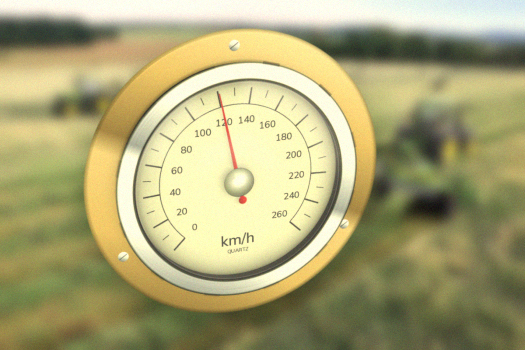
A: 120 km/h
